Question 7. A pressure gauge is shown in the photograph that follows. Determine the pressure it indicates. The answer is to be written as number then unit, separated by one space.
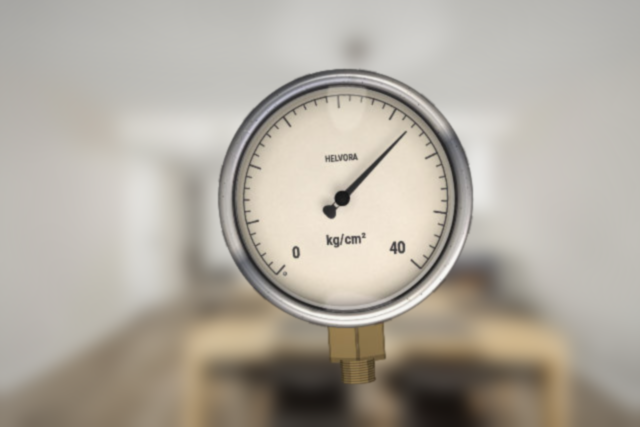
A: 27 kg/cm²
